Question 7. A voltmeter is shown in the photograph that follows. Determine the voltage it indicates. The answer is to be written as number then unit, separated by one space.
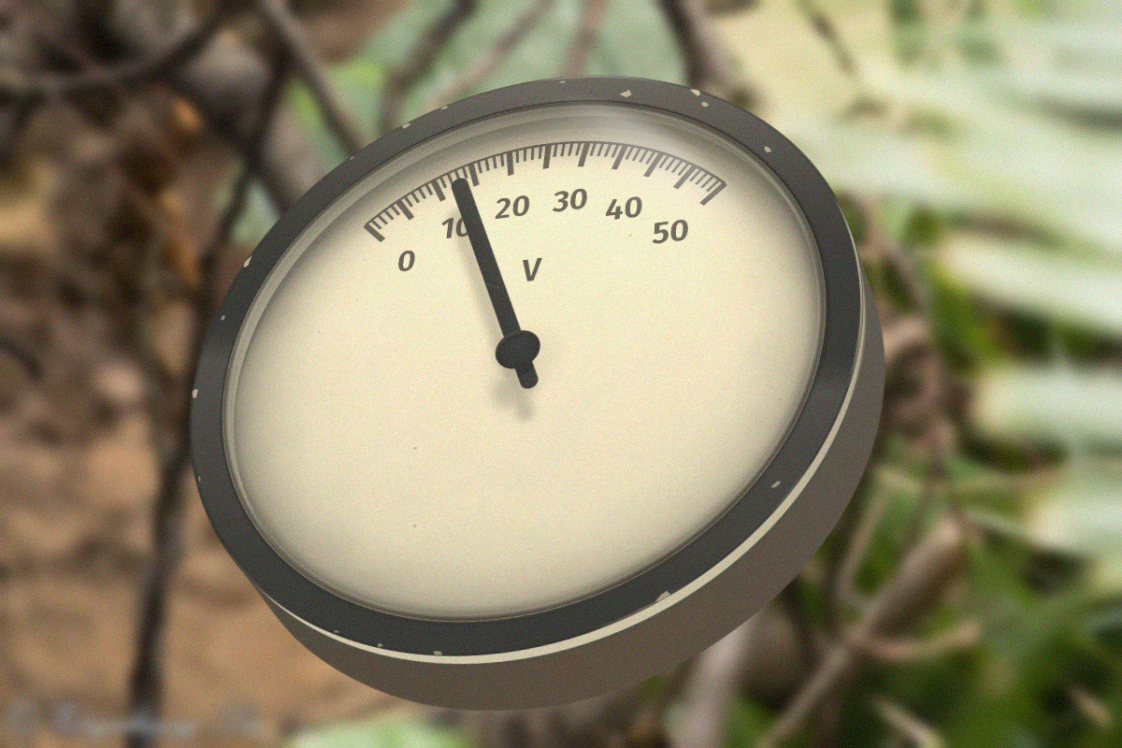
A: 13 V
